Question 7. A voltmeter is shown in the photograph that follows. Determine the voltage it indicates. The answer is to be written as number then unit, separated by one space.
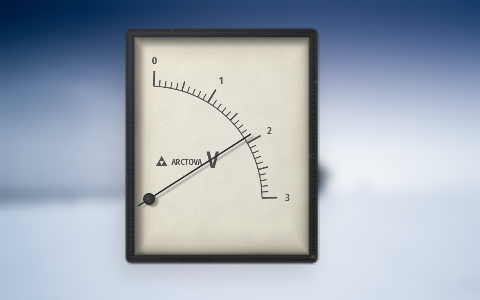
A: 1.9 V
